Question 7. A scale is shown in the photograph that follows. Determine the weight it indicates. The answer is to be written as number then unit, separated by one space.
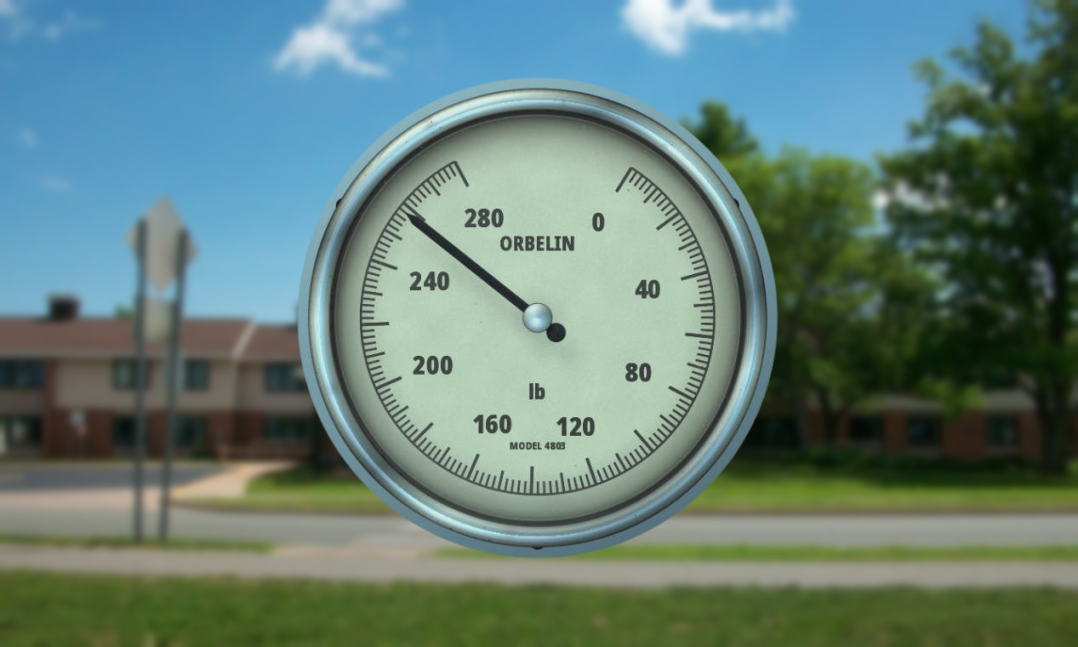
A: 258 lb
